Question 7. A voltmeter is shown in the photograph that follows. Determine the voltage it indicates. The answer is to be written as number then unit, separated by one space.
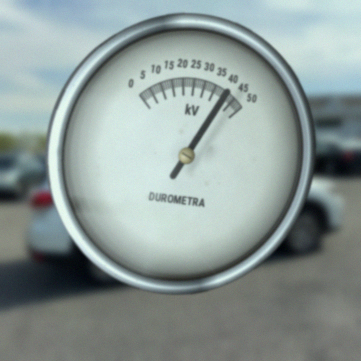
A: 40 kV
